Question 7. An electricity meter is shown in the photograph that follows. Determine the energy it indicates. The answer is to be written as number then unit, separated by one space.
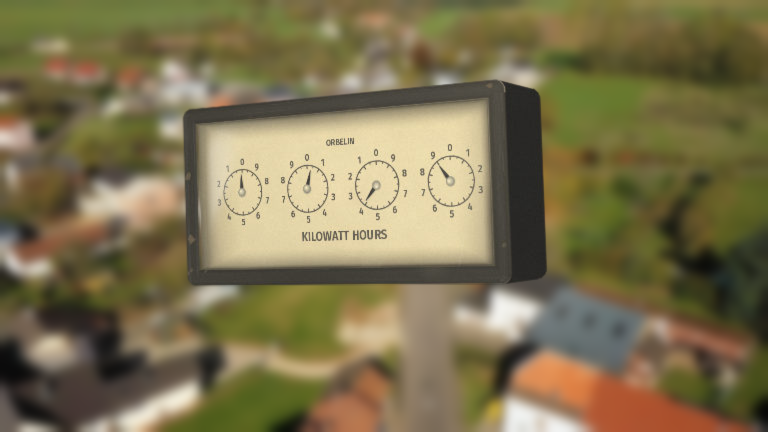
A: 39 kWh
